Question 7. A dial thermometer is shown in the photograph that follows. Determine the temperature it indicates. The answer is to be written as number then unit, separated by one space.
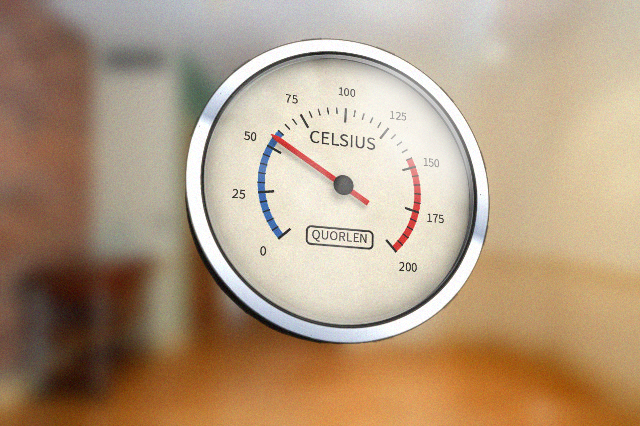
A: 55 °C
